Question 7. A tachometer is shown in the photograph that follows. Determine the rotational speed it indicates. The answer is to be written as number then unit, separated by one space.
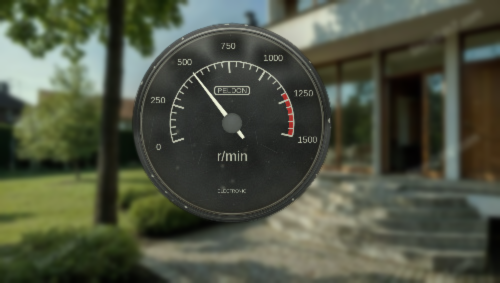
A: 500 rpm
